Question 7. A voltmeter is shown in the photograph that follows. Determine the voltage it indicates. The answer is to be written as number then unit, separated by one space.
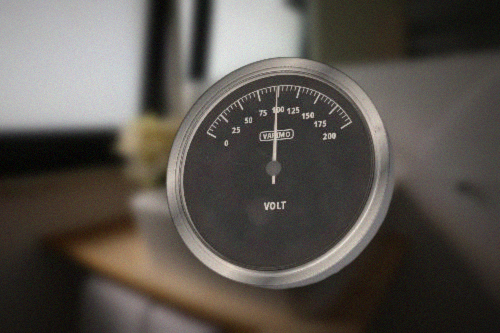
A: 100 V
